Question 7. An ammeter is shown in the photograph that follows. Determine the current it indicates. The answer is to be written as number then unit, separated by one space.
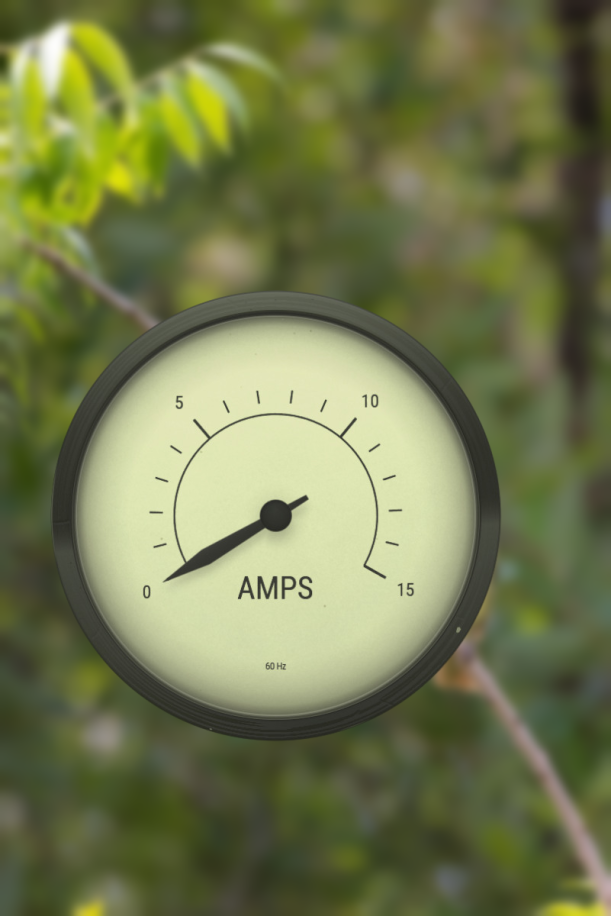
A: 0 A
